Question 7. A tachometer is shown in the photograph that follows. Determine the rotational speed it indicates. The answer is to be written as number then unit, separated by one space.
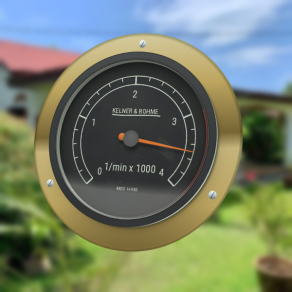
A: 3500 rpm
